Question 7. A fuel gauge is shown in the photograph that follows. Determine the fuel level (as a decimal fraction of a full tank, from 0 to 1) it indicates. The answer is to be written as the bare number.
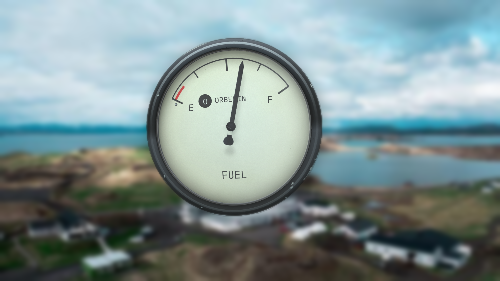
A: 0.625
